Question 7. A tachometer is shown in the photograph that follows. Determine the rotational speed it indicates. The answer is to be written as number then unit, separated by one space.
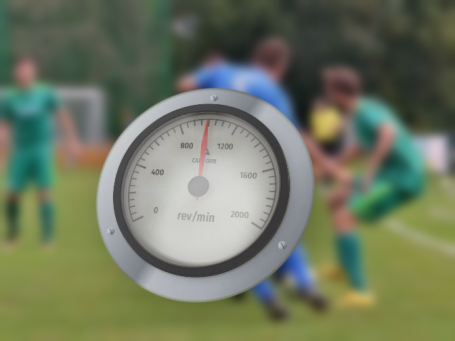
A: 1000 rpm
